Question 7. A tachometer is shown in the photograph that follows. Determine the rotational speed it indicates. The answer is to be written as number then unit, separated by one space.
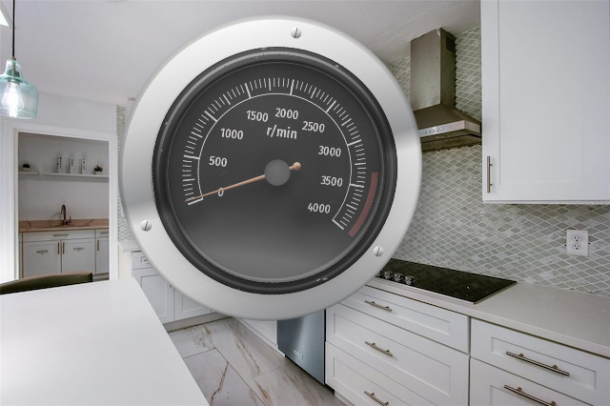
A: 50 rpm
